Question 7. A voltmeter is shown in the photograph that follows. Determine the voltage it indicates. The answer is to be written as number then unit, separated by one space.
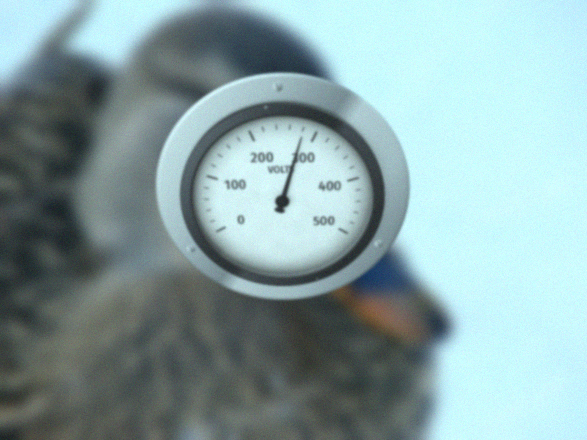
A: 280 V
